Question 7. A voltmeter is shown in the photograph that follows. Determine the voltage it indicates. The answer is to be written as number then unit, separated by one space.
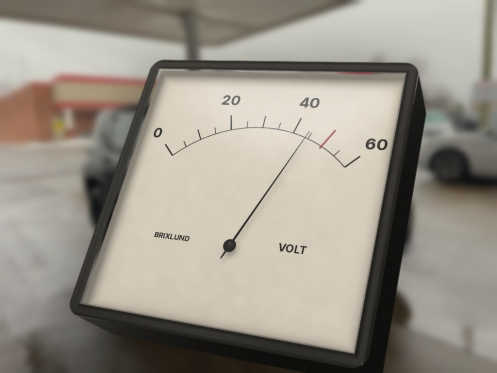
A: 45 V
